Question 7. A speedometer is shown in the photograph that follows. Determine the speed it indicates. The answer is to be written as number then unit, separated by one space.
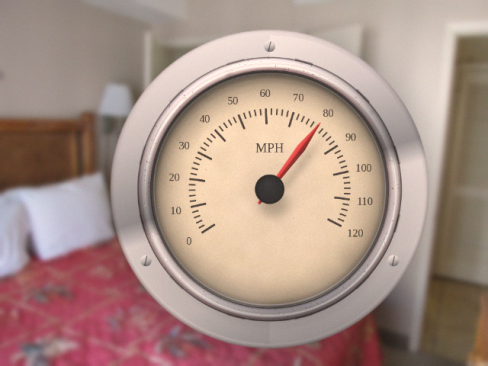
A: 80 mph
